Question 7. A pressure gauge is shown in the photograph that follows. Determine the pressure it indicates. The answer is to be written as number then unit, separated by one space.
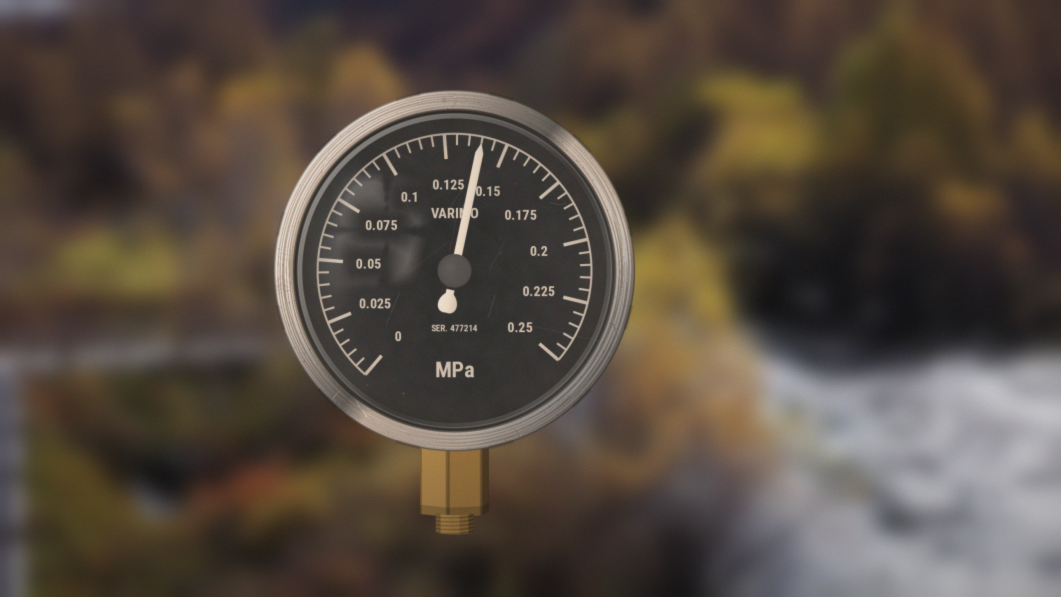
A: 0.14 MPa
